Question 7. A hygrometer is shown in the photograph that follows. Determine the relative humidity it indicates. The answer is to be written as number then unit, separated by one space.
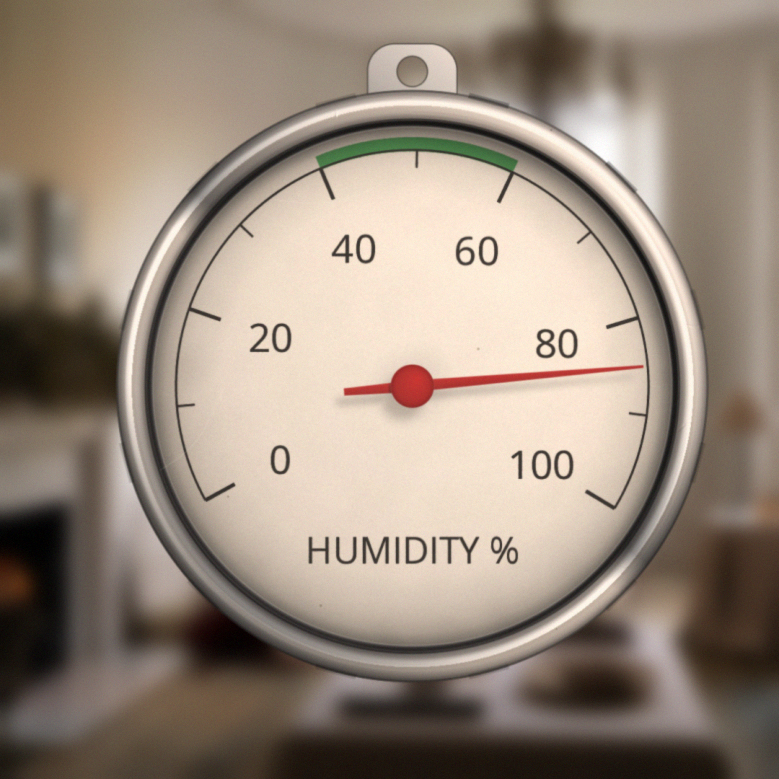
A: 85 %
